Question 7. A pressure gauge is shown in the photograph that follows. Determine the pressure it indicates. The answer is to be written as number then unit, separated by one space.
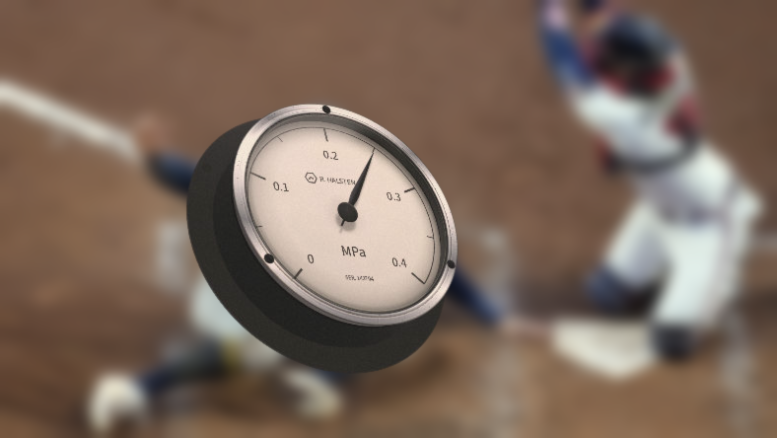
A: 0.25 MPa
